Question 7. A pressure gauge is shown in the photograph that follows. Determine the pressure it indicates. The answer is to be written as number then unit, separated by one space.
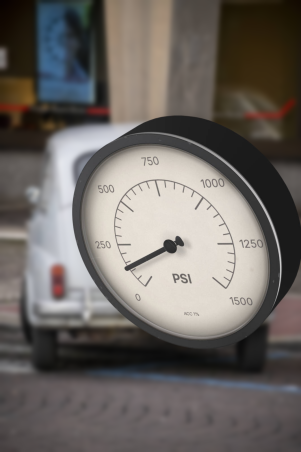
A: 125 psi
